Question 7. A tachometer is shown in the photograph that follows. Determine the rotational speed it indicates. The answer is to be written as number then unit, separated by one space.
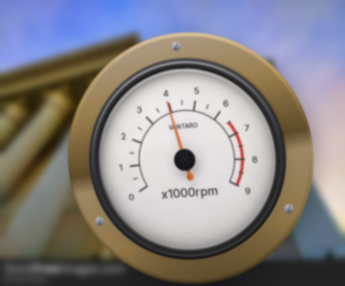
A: 4000 rpm
